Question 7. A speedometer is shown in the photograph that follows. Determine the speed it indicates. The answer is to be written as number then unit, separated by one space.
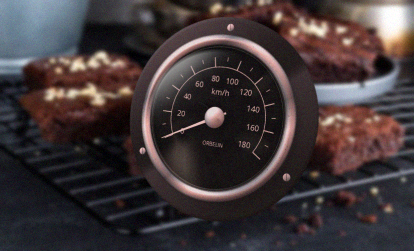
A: 0 km/h
